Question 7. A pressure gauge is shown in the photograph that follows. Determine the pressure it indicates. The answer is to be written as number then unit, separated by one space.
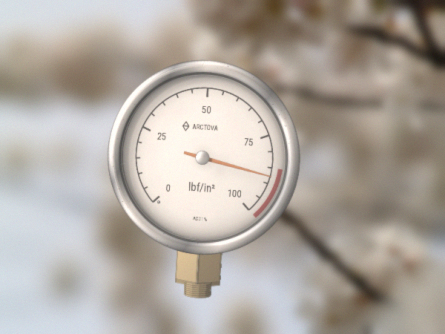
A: 87.5 psi
